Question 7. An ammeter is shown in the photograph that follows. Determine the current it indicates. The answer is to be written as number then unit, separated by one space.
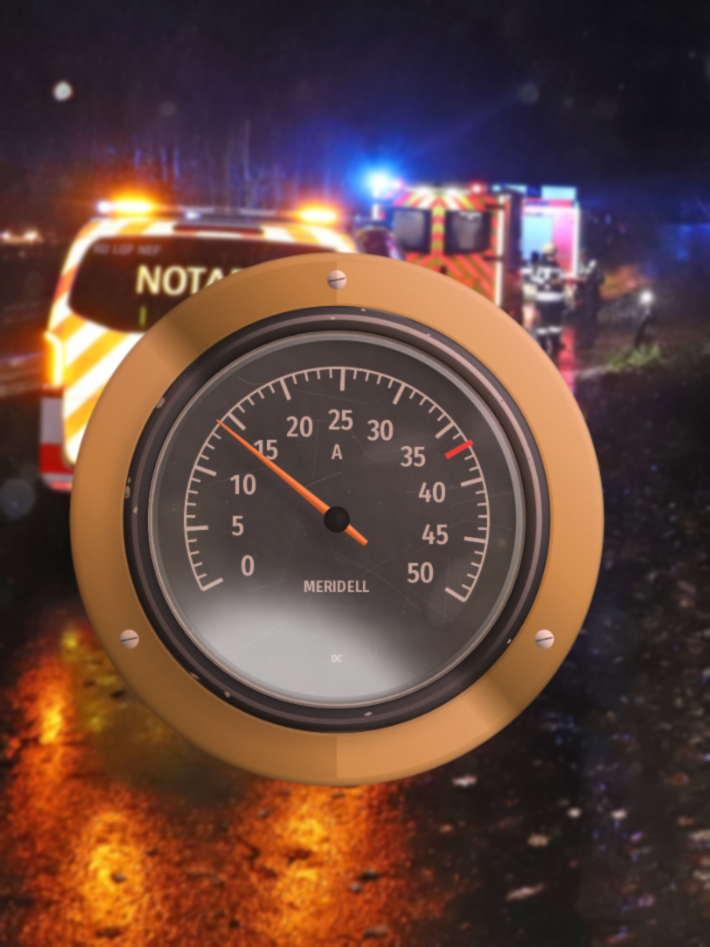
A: 14 A
